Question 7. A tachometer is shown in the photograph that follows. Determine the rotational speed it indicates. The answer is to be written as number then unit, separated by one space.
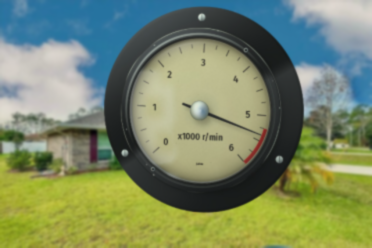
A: 5375 rpm
